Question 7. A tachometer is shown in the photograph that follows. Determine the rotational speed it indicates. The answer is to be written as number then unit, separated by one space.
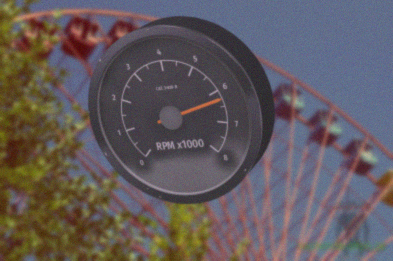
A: 6250 rpm
